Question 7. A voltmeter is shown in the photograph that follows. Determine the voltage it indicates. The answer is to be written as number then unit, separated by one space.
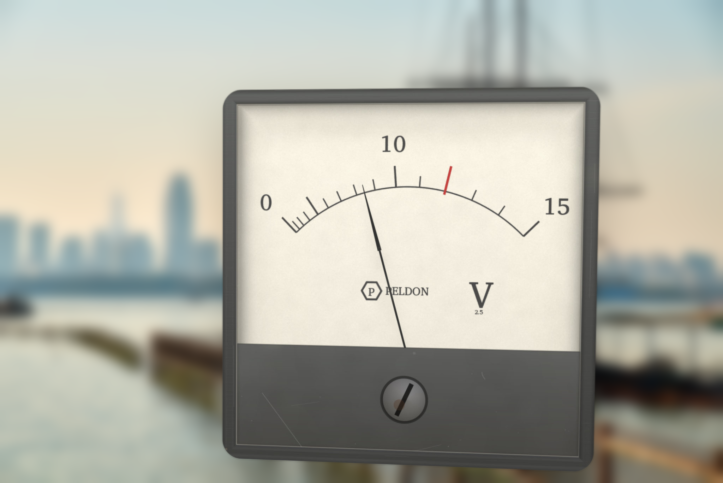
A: 8.5 V
